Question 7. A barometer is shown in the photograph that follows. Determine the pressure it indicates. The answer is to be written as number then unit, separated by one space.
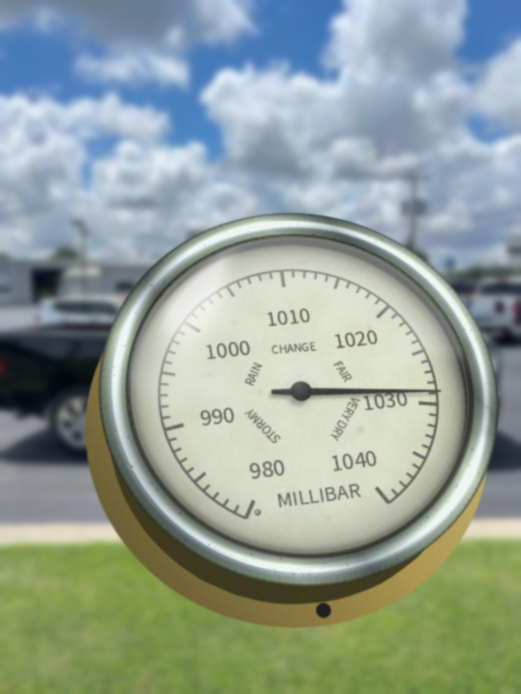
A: 1029 mbar
